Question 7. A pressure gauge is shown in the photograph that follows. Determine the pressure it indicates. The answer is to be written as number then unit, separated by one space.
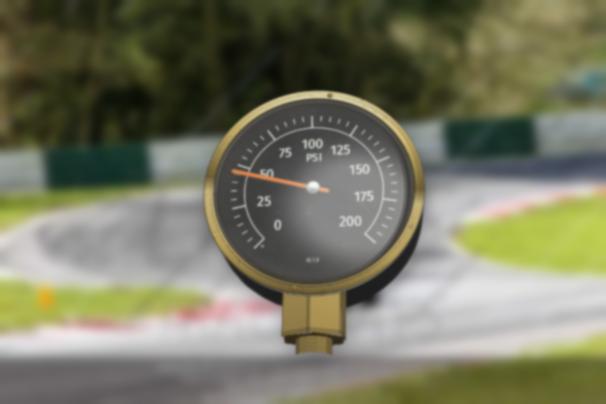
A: 45 psi
